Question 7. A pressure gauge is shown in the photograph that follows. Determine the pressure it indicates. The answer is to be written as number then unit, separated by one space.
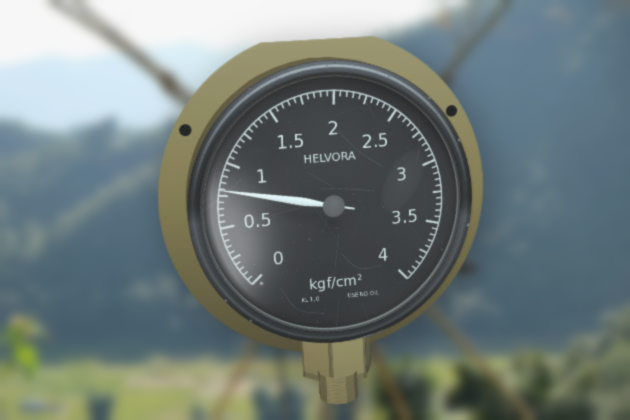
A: 0.8 kg/cm²
